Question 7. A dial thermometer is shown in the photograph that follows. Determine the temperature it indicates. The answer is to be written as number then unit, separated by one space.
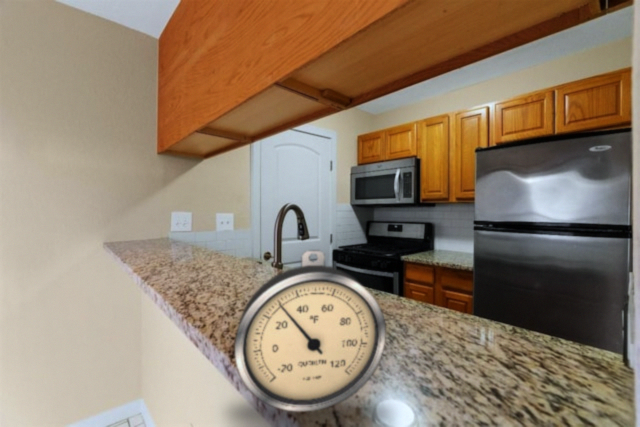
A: 30 °F
